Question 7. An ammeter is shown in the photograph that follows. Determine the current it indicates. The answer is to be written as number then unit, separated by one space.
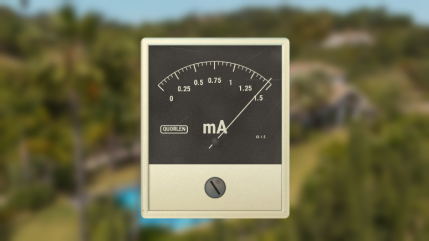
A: 1.45 mA
